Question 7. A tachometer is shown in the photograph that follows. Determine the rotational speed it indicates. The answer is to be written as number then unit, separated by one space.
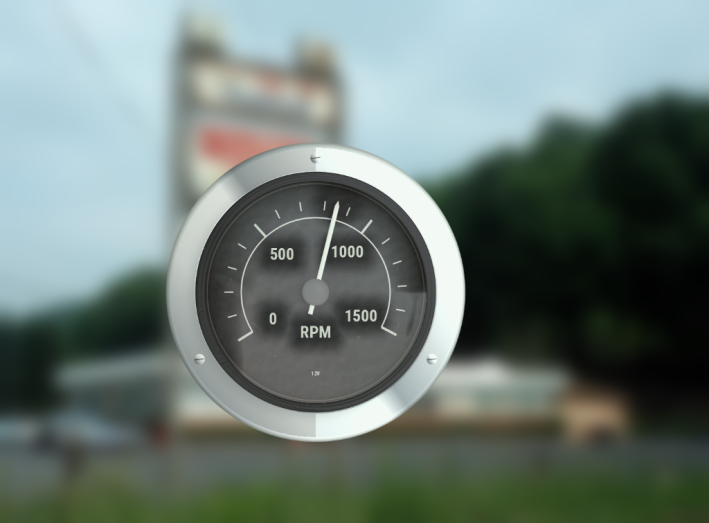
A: 850 rpm
